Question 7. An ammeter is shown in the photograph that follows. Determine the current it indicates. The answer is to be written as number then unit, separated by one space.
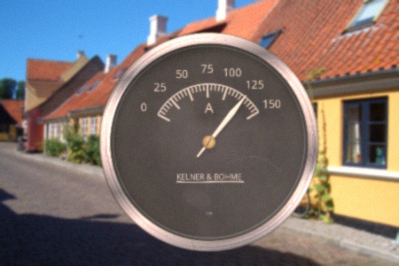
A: 125 A
